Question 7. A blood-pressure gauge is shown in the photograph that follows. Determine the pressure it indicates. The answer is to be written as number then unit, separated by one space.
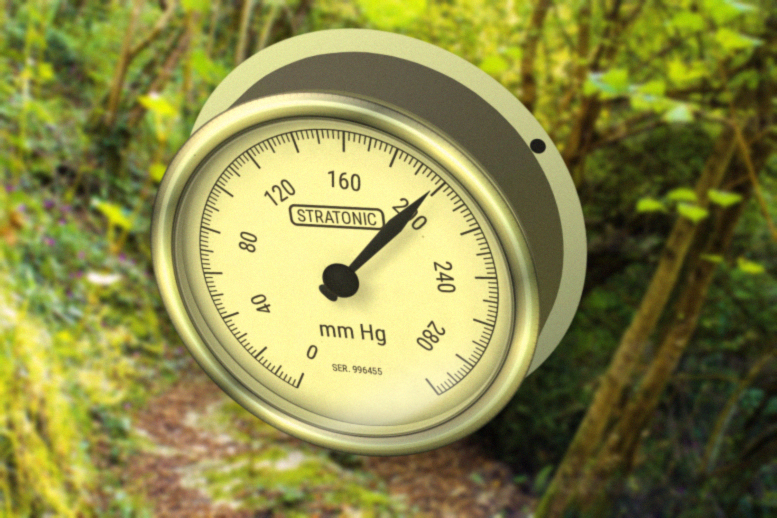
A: 198 mmHg
